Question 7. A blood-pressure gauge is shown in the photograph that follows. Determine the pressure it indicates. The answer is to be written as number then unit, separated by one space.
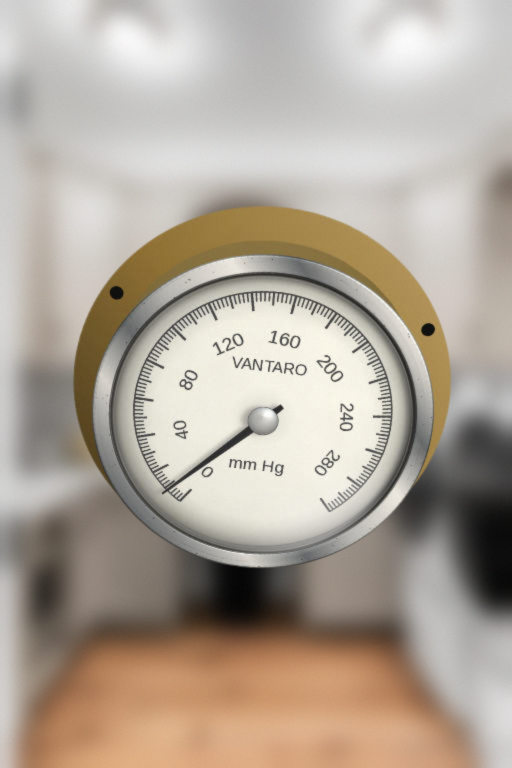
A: 10 mmHg
